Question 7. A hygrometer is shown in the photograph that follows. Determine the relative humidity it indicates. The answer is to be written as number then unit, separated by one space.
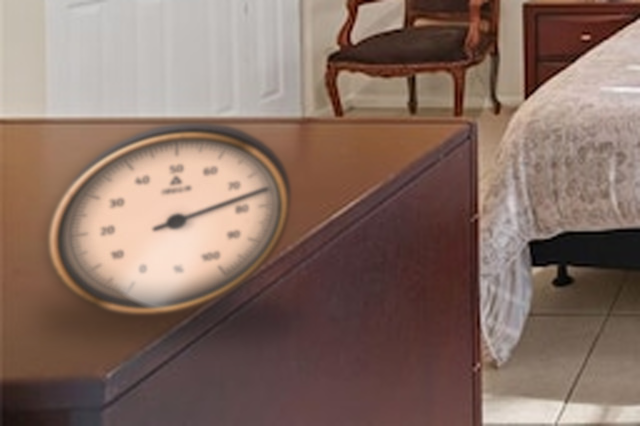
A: 75 %
